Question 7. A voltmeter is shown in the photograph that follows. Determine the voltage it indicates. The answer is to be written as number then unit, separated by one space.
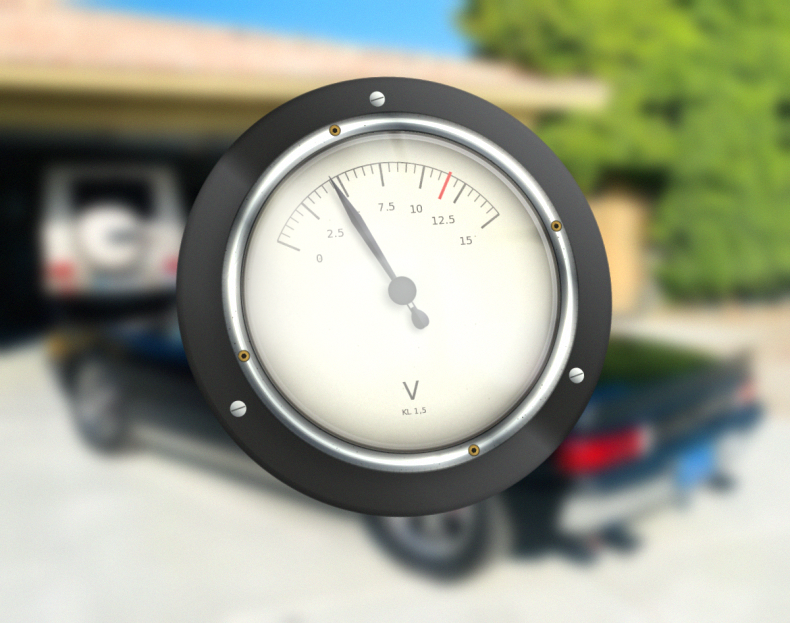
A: 4.5 V
